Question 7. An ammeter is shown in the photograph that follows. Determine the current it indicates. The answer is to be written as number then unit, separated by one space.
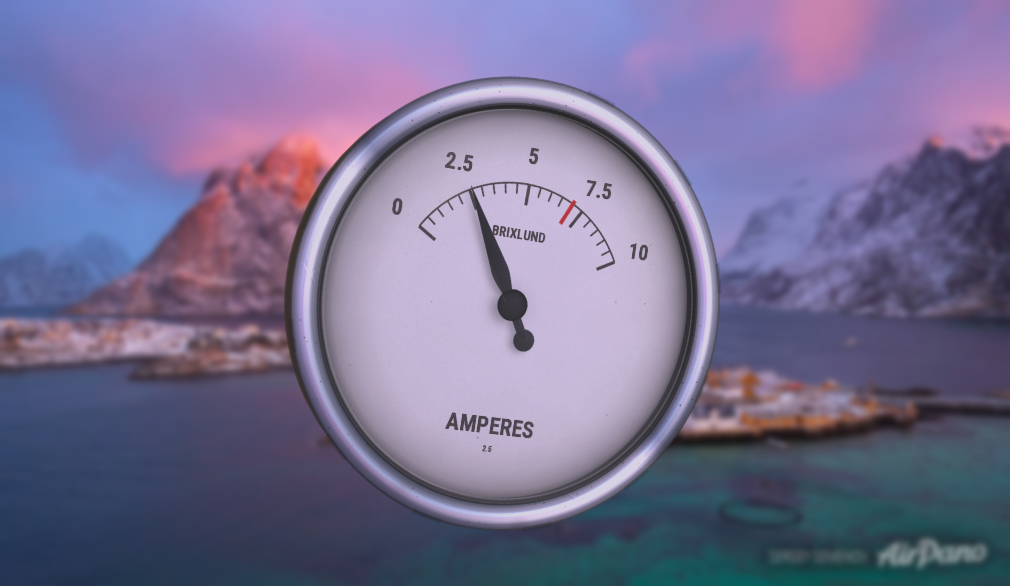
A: 2.5 A
